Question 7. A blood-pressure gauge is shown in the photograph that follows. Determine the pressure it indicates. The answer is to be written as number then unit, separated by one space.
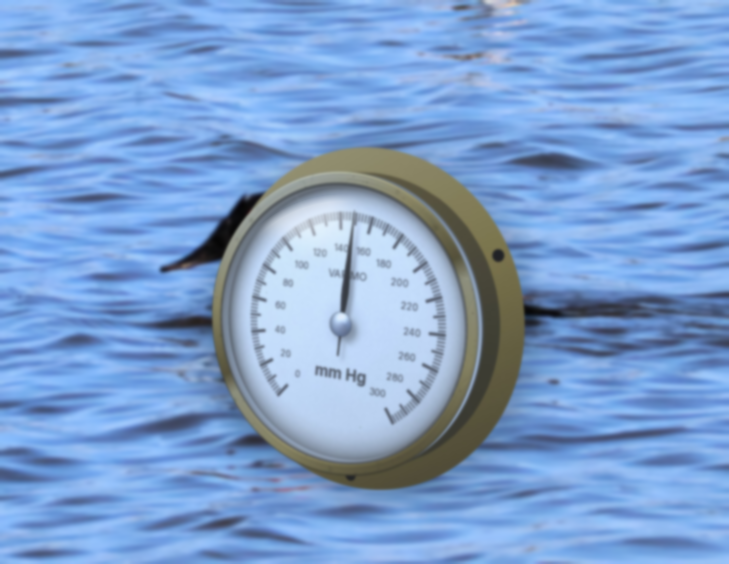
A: 150 mmHg
